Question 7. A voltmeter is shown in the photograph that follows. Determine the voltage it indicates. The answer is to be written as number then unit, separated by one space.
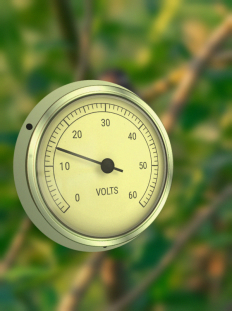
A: 14 V
